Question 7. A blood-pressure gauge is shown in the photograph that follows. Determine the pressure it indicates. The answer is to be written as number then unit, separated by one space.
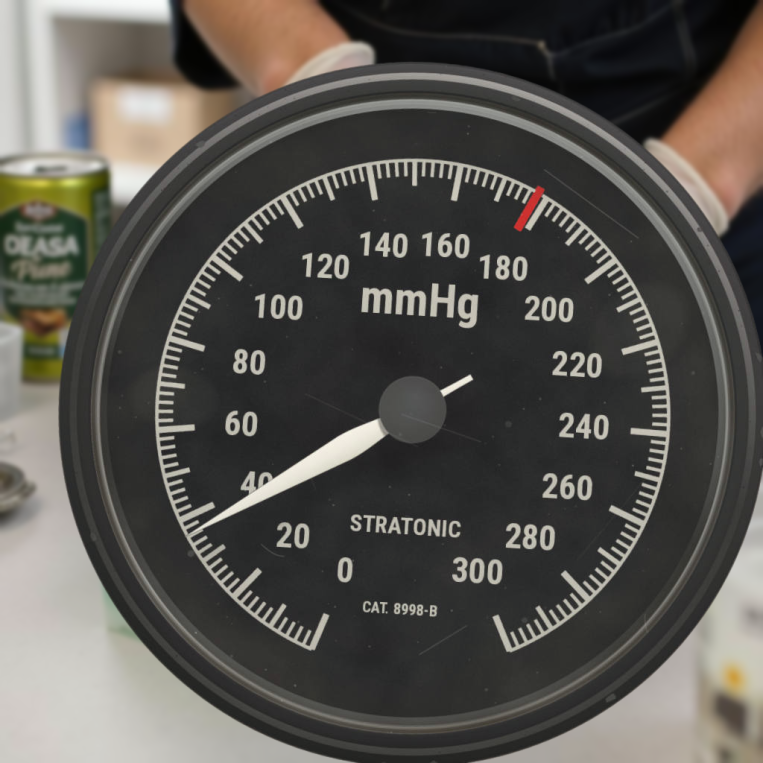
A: 36 mmHg
